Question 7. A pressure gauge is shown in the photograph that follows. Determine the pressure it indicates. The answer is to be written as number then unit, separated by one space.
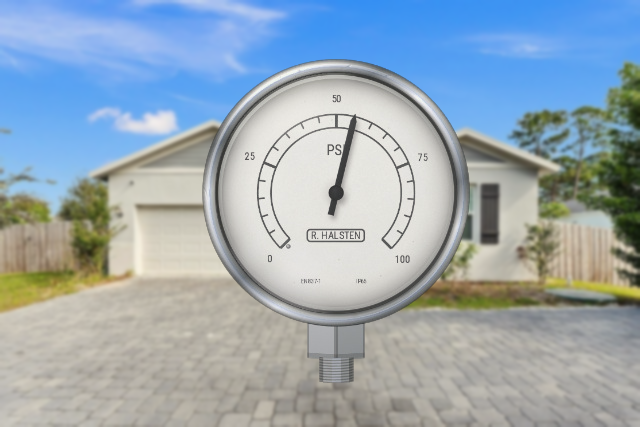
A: 55 psi
